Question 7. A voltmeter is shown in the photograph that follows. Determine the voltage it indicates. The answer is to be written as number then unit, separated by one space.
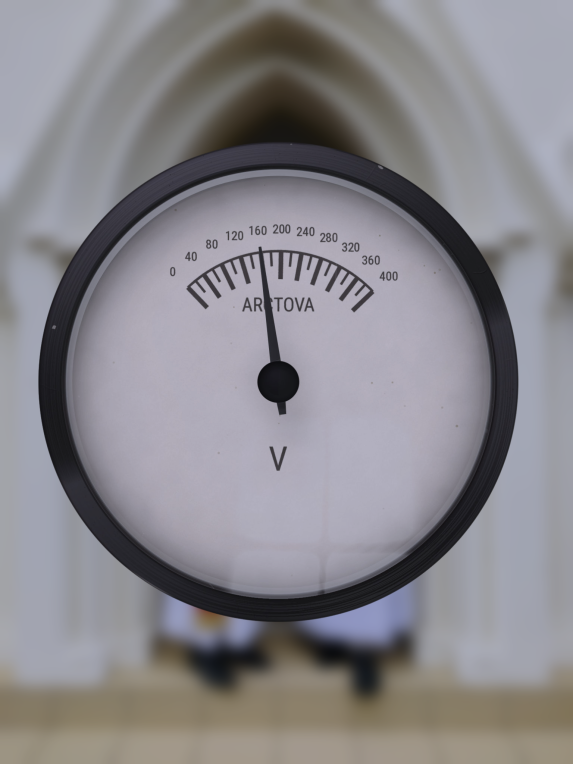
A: 160 V
